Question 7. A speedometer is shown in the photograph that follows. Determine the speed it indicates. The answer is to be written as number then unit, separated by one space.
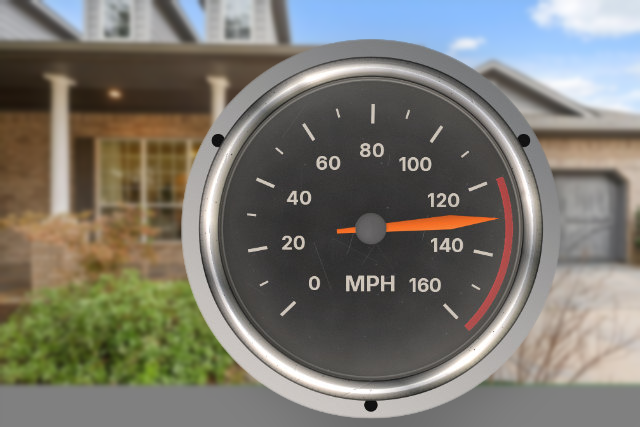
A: 130 mph
